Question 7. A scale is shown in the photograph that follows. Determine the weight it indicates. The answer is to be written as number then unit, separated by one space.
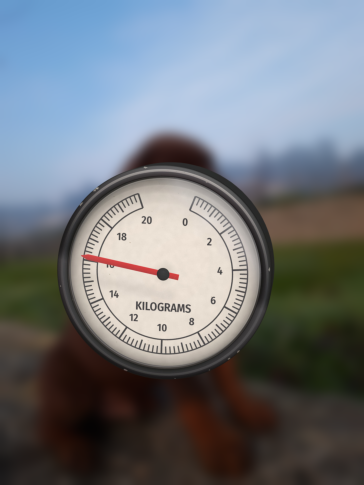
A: 16.2 kg
